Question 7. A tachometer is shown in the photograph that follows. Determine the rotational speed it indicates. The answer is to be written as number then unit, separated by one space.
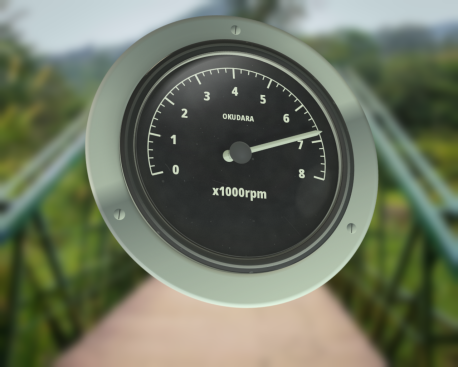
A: 6800 rpm
